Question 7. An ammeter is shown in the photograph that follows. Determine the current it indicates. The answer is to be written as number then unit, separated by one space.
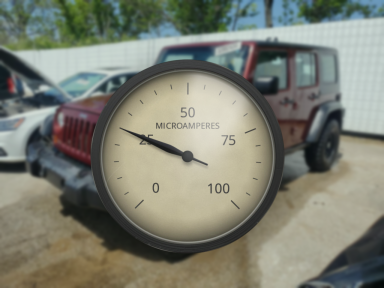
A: 25 µA
